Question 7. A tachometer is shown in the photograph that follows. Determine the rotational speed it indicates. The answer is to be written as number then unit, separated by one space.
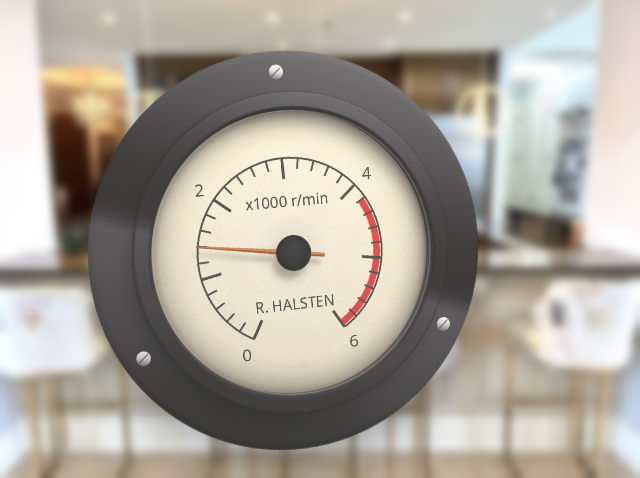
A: 1400 rpm
